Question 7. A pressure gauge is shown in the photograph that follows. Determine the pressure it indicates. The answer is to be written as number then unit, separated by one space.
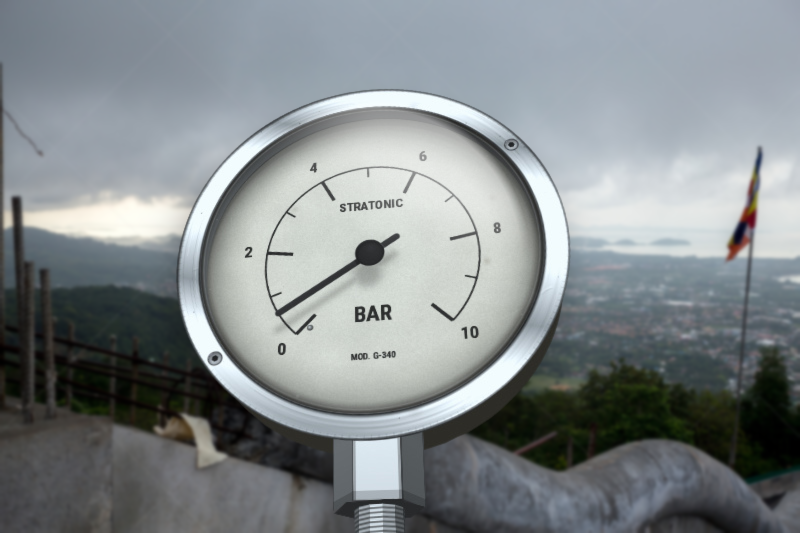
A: 0.5 bar
